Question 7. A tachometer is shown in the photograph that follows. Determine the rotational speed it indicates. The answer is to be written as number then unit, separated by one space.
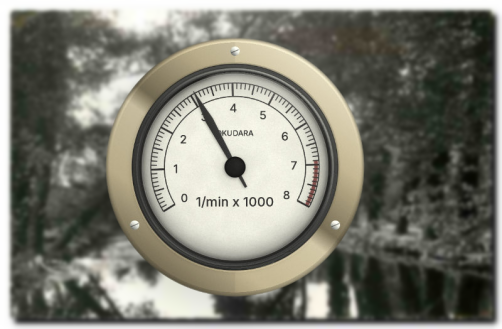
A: 3100 rpm
